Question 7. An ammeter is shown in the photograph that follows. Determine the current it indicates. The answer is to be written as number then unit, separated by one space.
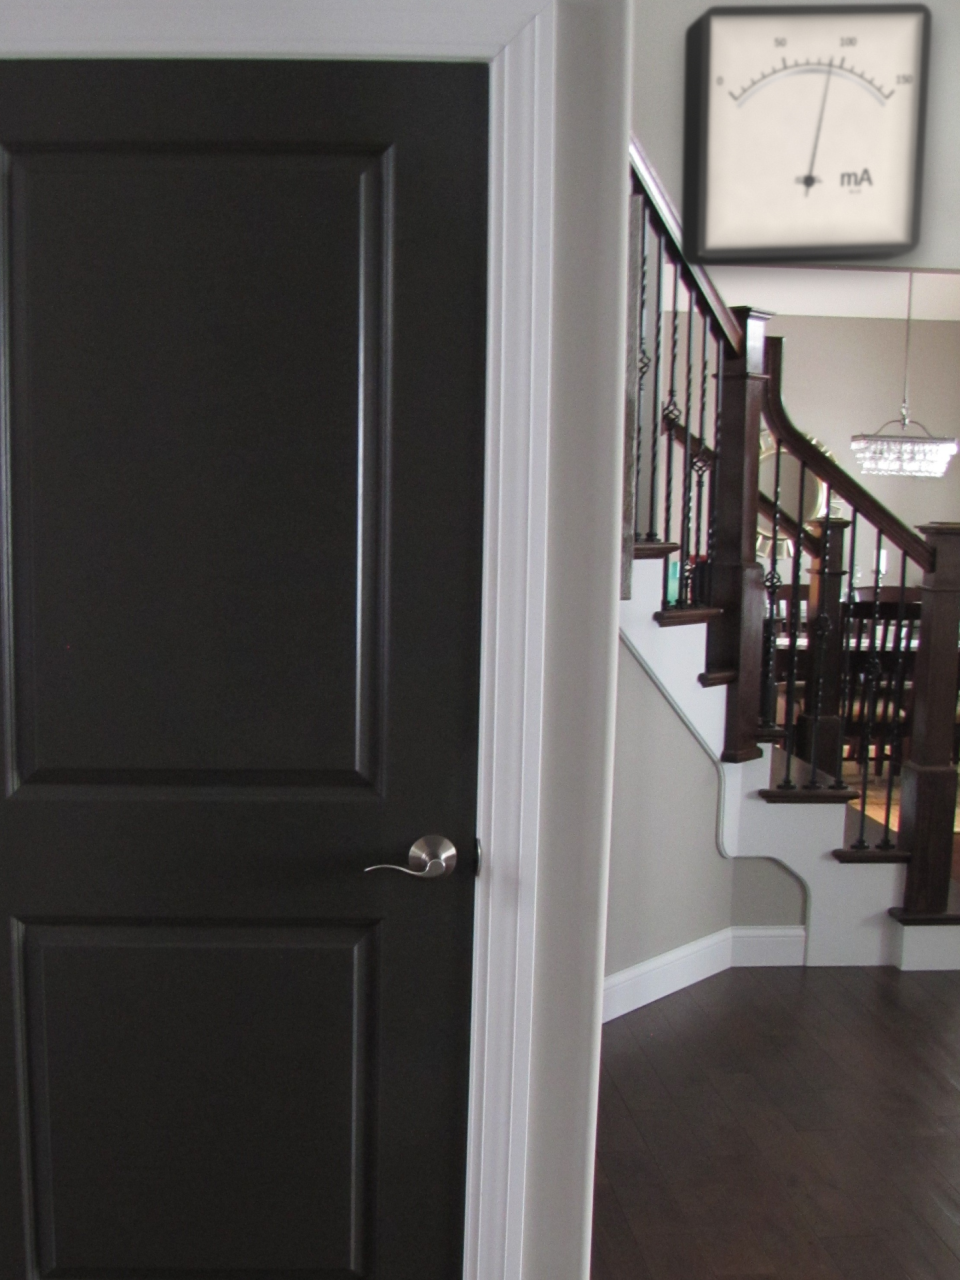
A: 90 mA
